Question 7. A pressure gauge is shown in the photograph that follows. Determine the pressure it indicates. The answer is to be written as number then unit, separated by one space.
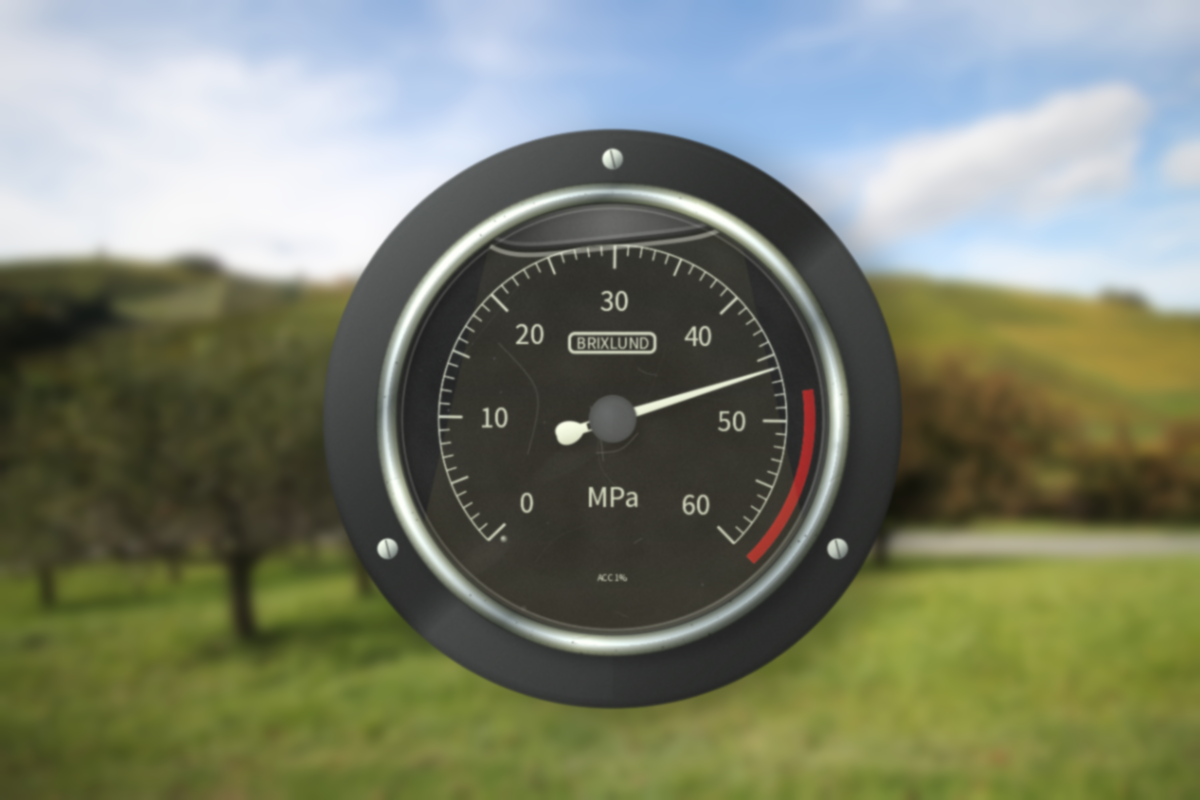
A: 46 MPa
